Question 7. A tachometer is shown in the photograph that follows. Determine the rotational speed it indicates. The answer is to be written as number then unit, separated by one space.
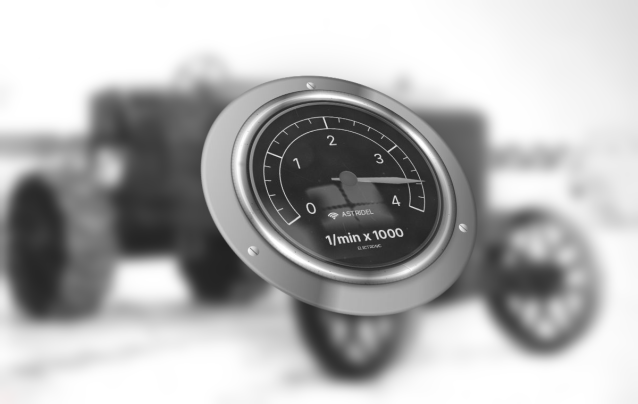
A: 3600 rpm
